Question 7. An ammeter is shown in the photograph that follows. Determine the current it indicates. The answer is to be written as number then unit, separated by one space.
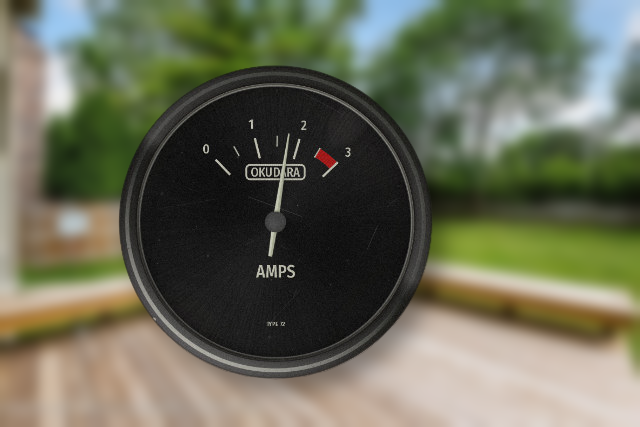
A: 1.75 A
